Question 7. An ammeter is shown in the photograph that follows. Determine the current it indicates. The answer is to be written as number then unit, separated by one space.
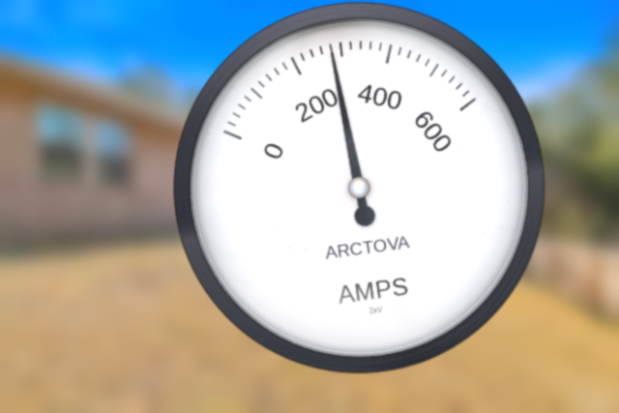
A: 280 A
